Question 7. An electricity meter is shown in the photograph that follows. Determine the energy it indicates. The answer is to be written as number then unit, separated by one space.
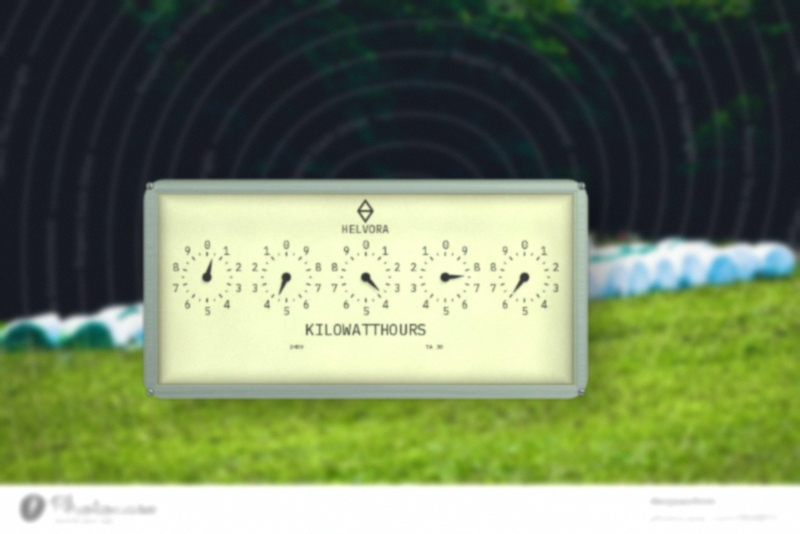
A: 4376 kWh
